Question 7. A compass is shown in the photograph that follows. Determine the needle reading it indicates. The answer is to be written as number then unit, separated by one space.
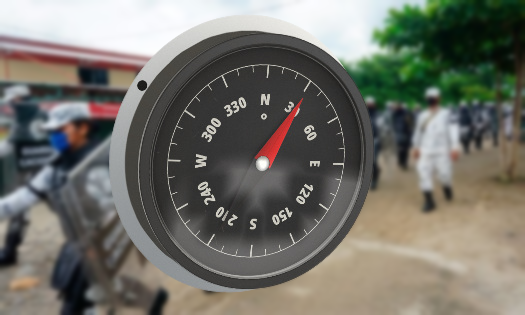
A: 30 °
